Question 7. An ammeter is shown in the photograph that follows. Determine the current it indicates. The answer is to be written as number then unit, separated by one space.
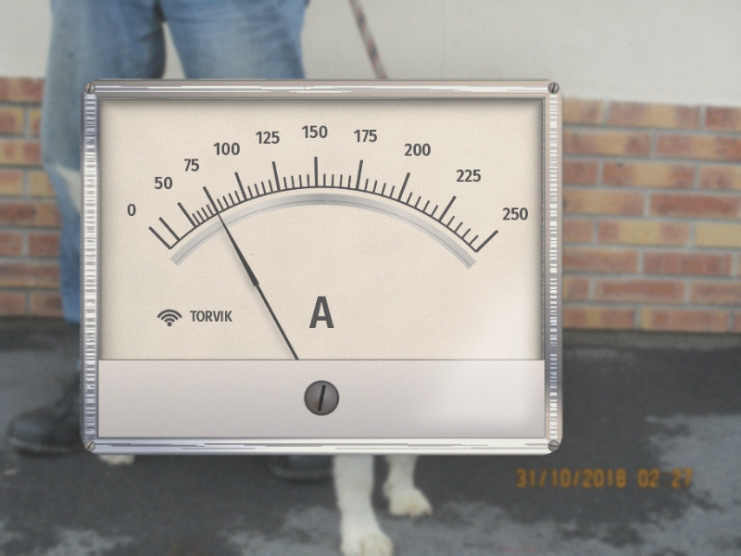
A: 75 A
